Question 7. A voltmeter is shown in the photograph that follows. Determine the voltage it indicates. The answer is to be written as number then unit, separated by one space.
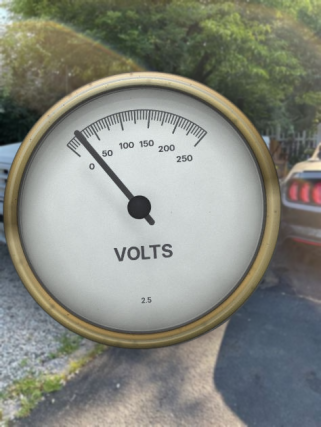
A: 25 V
